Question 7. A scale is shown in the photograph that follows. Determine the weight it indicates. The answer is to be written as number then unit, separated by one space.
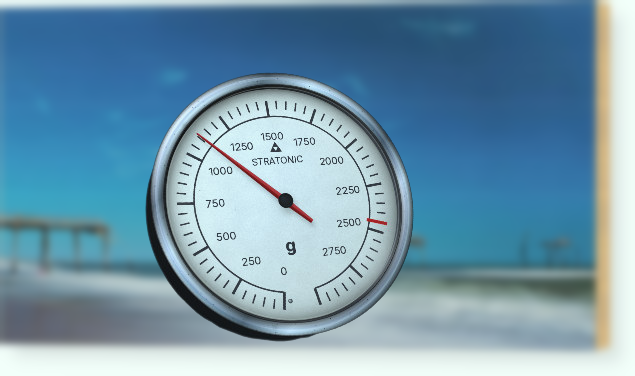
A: 1100 g
